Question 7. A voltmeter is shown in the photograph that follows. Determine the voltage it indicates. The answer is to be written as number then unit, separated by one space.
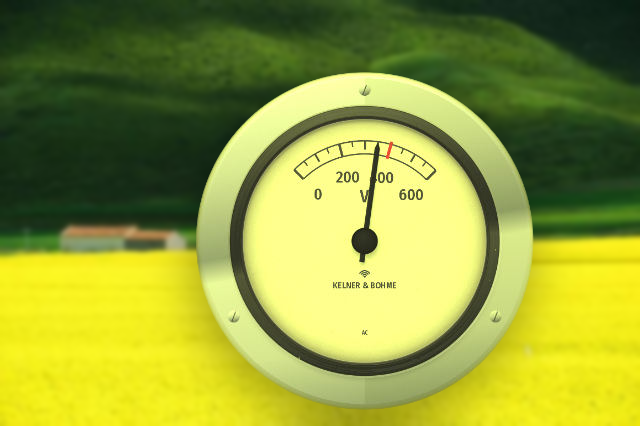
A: 350 V
